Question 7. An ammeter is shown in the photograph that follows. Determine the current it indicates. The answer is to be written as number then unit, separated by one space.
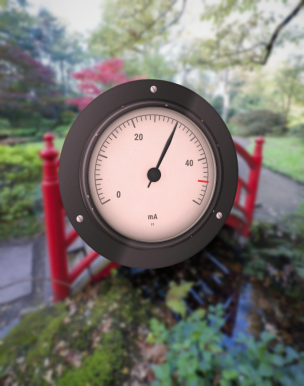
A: 30 mA
